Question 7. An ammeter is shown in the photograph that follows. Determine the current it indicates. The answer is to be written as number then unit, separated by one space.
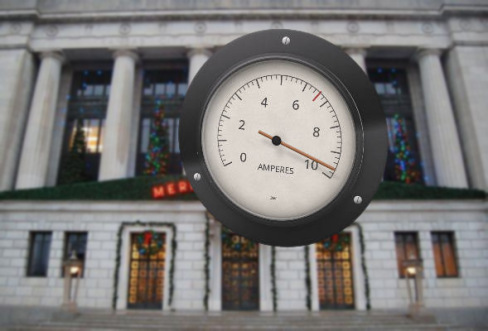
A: 9.6 A
